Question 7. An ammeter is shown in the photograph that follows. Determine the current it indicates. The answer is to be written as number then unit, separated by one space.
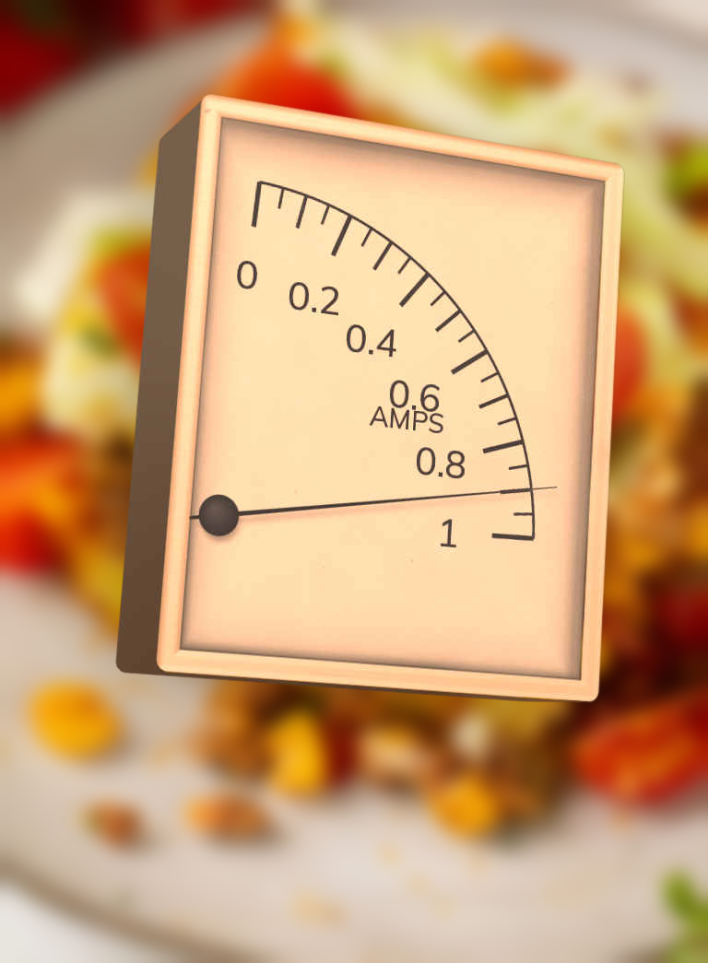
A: 0.9 A
